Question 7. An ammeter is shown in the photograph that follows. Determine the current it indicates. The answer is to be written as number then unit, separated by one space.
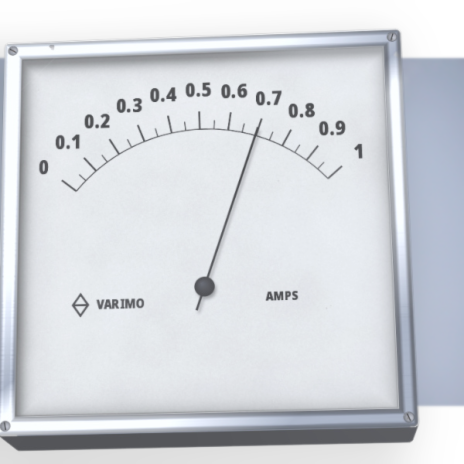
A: 0.7 A
